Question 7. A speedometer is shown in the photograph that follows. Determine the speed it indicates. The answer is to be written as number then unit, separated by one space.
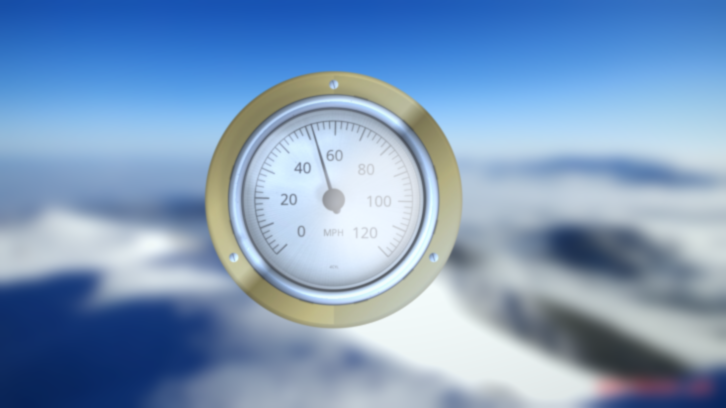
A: 52 mph
